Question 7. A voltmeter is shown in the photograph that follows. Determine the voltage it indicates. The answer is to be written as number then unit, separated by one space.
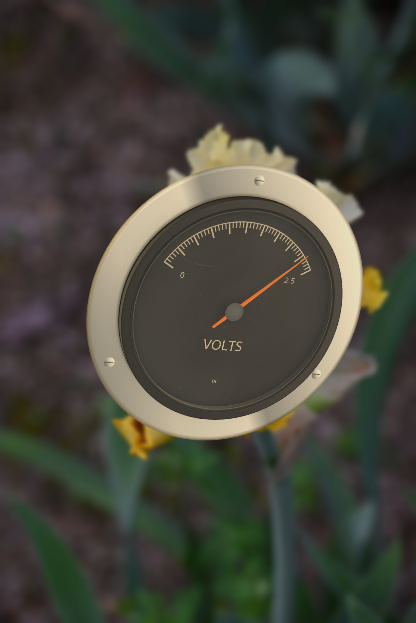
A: 2.25 V
